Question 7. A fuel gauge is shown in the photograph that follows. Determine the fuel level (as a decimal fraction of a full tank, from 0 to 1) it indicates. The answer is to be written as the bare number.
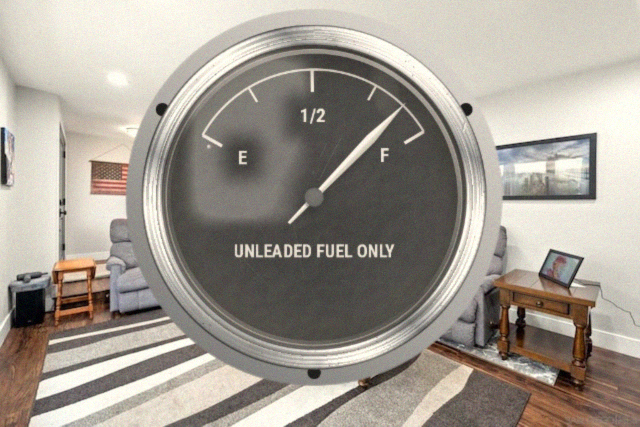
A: 0.875
